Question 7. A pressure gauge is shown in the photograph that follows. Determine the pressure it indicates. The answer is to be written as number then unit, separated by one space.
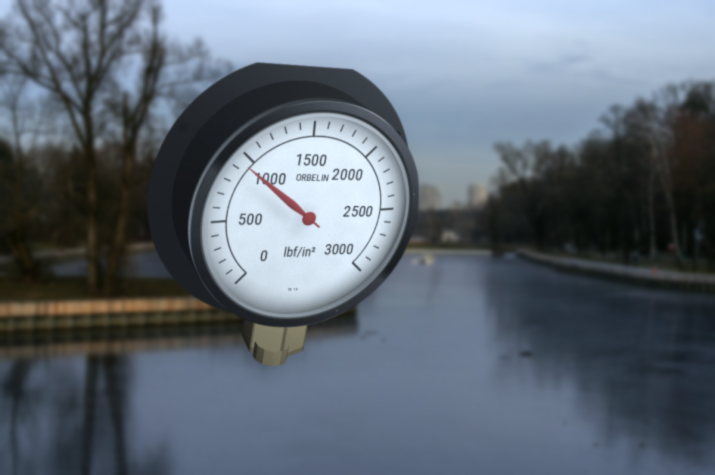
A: 950 psi
